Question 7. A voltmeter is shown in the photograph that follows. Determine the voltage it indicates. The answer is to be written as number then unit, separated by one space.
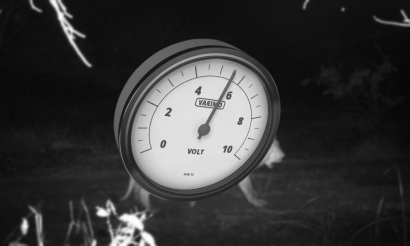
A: 5.5 V
